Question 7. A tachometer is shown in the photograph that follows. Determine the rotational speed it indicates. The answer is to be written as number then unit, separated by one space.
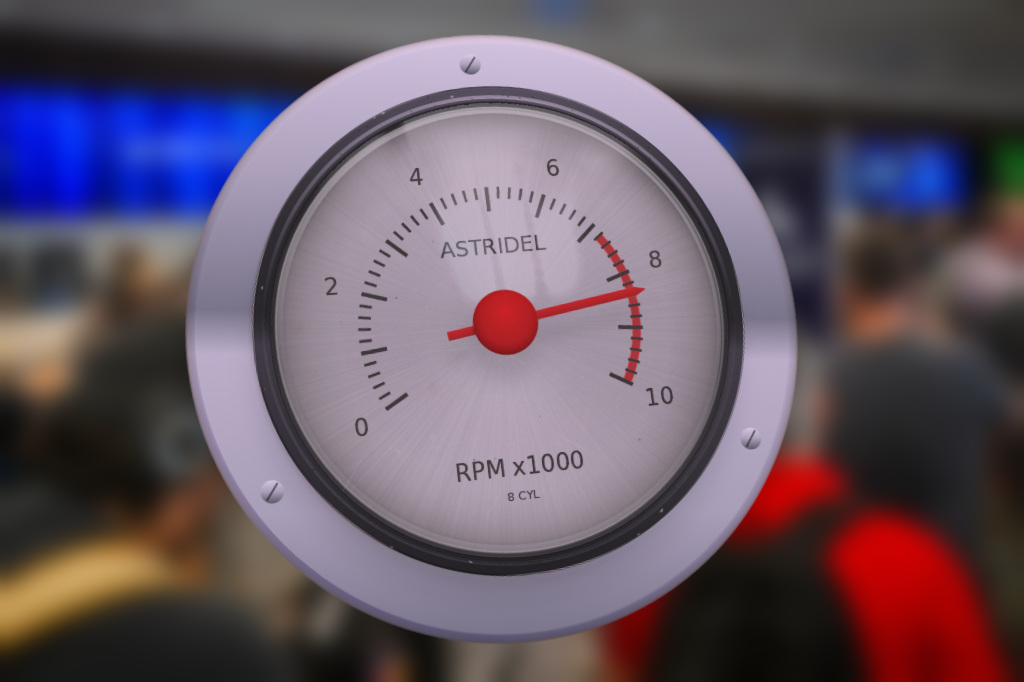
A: 8400 rpm
